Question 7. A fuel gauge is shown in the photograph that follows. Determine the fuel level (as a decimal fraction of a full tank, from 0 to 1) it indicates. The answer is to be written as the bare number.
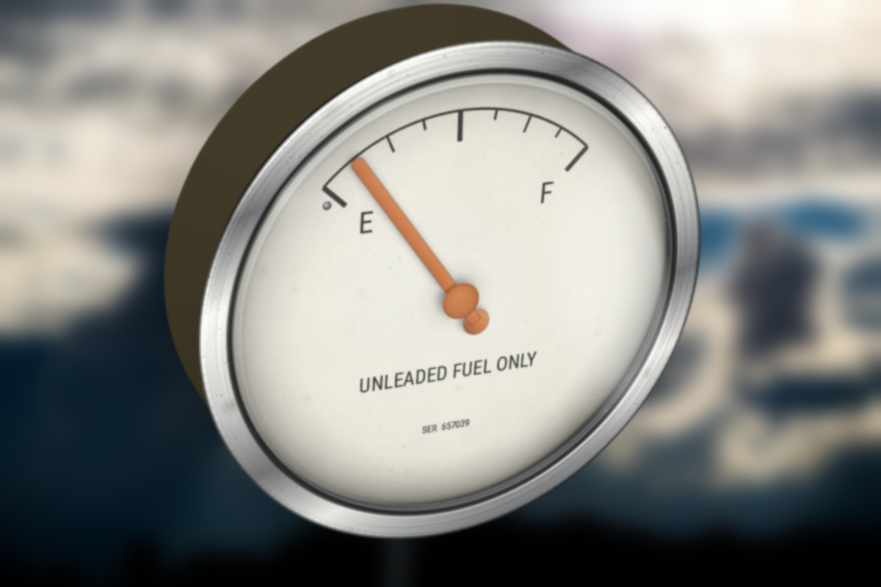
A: 0.125
